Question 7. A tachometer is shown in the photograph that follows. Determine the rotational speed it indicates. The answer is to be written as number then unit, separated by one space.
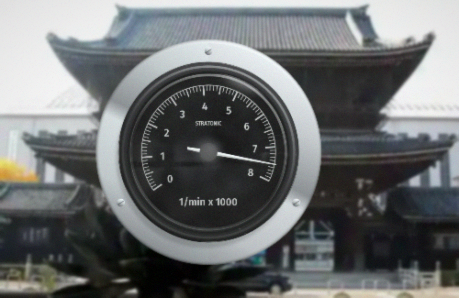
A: 7500 rpm
